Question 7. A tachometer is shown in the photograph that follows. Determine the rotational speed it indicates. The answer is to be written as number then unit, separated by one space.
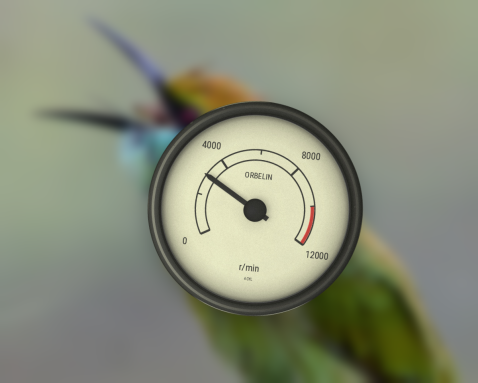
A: 3000 rpm
